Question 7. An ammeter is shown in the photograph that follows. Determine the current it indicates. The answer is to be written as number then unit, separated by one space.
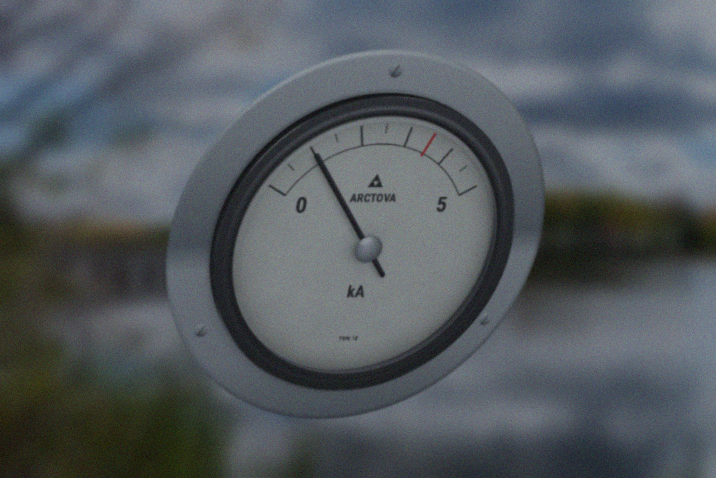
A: 1 kA
